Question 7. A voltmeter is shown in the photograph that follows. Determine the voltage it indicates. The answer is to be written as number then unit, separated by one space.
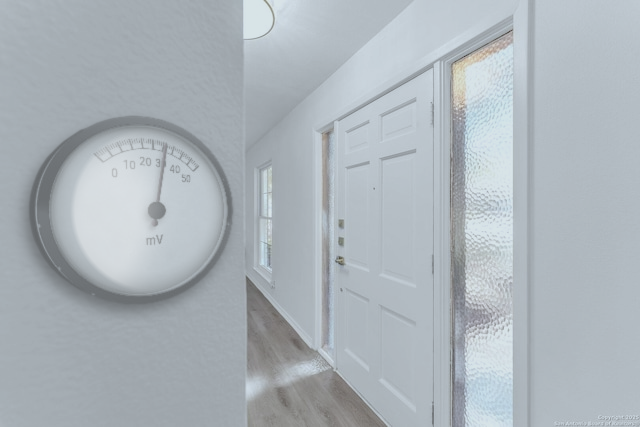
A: 30 mV
